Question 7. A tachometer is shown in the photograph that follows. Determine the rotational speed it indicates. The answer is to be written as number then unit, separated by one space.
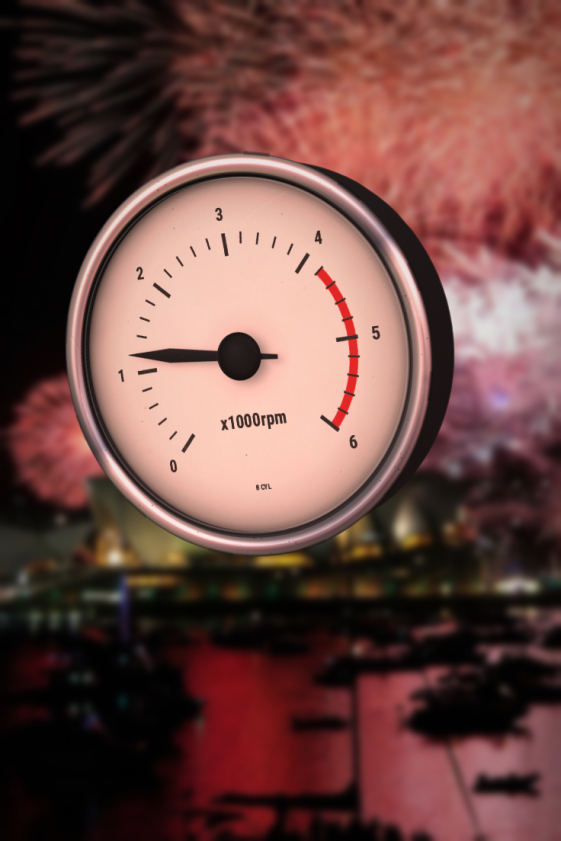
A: 1200 rpm
